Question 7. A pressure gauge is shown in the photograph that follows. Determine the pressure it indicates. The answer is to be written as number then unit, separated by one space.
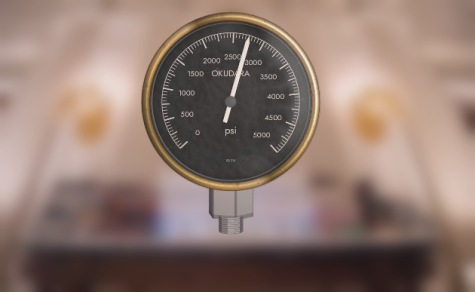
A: 2750 psi
